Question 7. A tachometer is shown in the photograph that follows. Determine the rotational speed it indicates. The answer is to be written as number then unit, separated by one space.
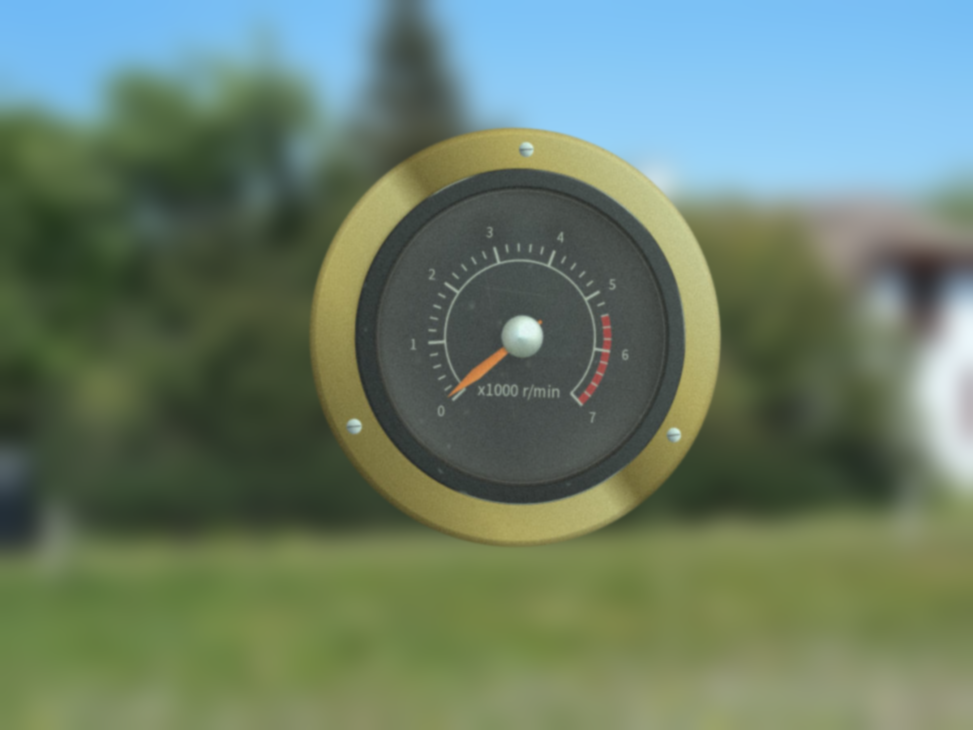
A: 100 rpm
